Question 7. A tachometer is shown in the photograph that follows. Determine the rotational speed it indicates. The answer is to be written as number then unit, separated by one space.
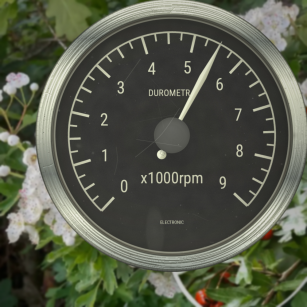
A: 5500 rpm
